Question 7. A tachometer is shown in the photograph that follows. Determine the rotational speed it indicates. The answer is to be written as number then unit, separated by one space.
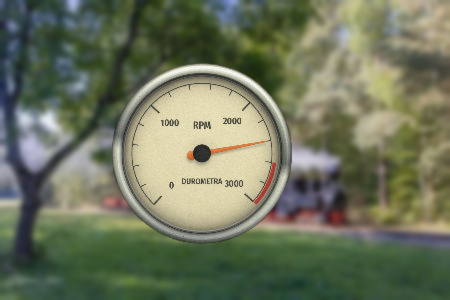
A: 2400 rpm
